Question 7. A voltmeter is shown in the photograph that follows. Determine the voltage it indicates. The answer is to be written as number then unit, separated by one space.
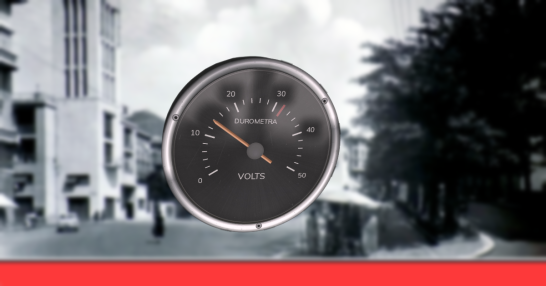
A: 14 V
